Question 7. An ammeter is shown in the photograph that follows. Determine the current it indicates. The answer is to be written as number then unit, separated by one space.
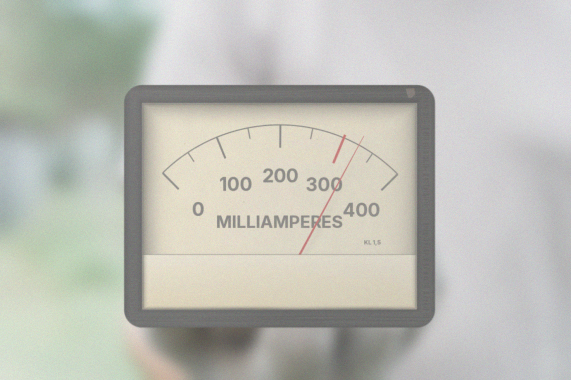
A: 325 mA
